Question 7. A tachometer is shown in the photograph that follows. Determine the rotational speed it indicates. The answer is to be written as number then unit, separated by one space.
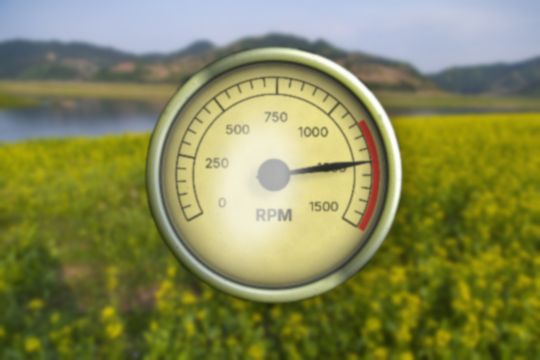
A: 1250 rpm
